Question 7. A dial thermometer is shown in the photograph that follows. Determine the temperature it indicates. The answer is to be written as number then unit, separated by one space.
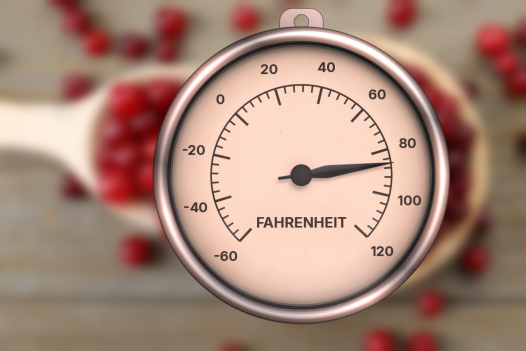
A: 86 °F
